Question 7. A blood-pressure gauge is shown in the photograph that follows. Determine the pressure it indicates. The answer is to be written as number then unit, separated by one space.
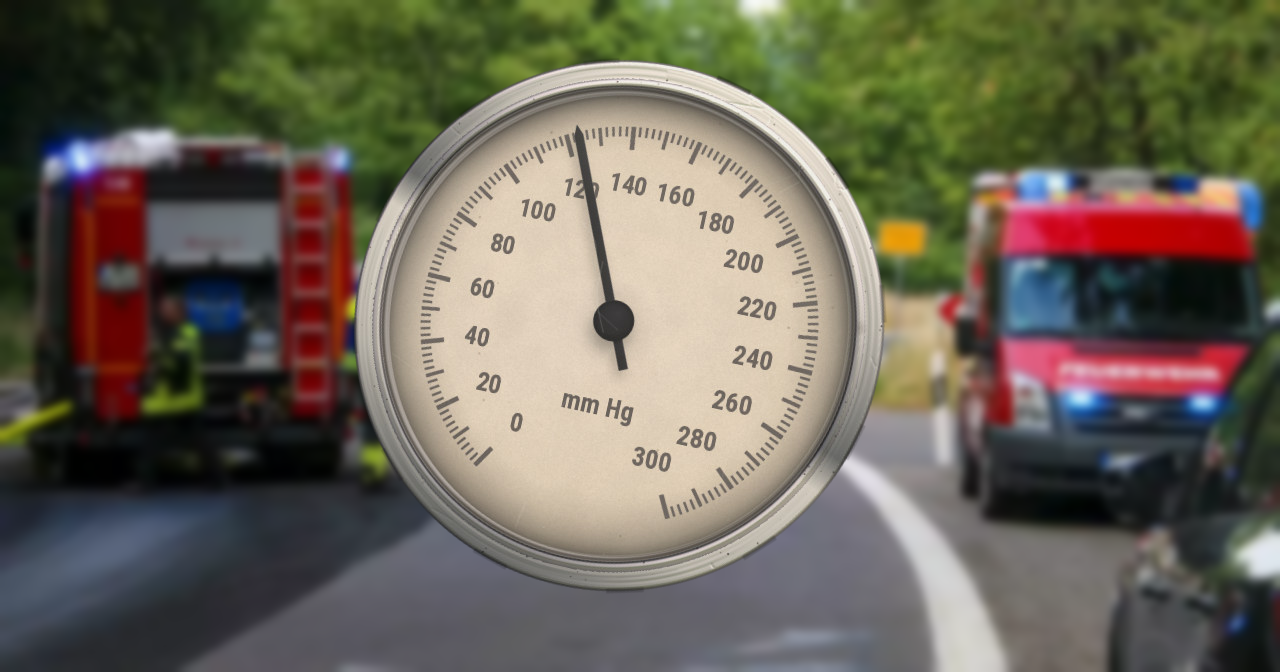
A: 124 mmHg
